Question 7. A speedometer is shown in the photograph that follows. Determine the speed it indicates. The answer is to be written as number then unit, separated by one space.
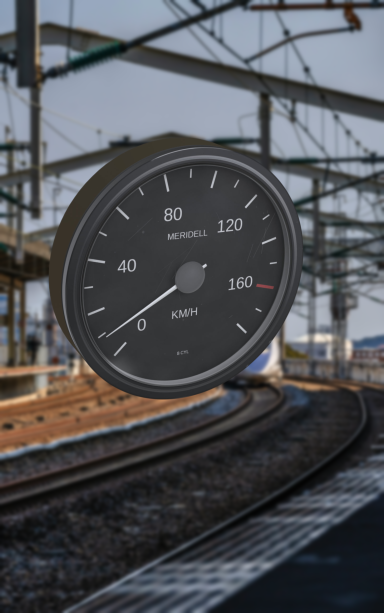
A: 10 km/h
